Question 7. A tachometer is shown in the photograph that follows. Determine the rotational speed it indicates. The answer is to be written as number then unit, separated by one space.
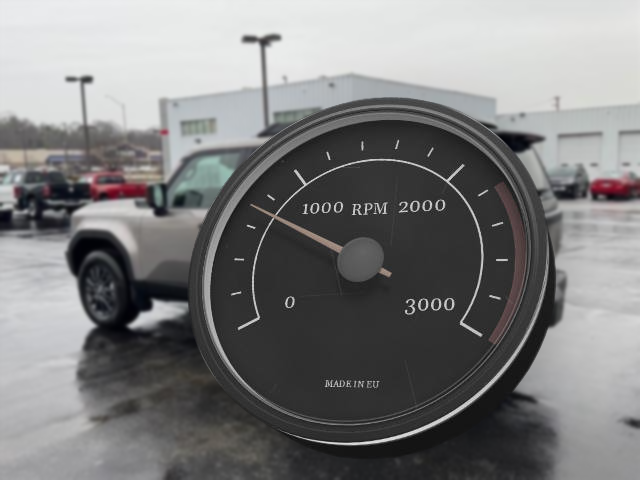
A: 700 rpm
